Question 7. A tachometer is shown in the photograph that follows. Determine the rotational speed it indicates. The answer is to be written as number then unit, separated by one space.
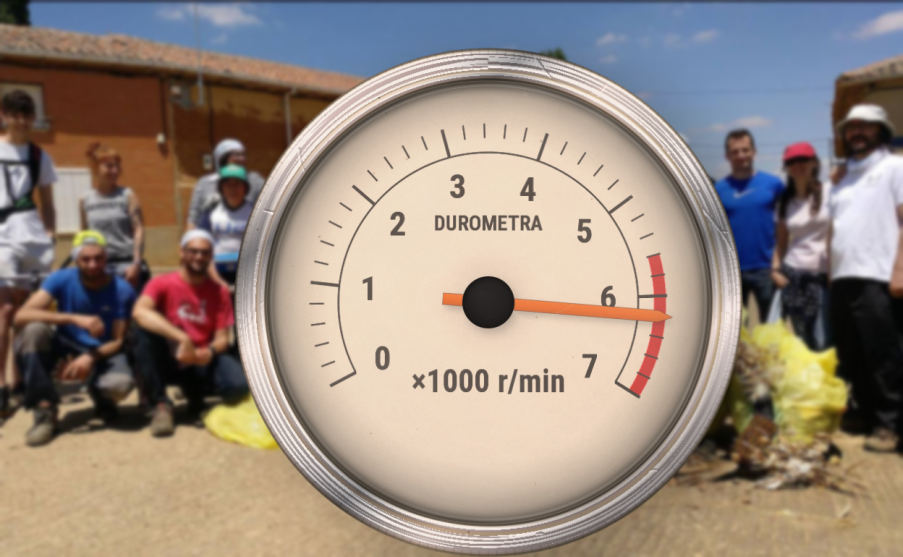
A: 6200 rpm
